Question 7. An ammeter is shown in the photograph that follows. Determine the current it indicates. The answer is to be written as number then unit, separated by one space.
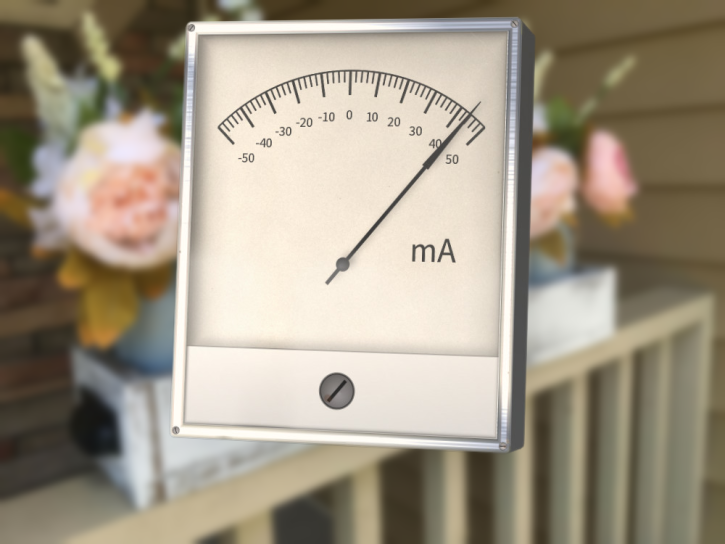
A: 44 mA
